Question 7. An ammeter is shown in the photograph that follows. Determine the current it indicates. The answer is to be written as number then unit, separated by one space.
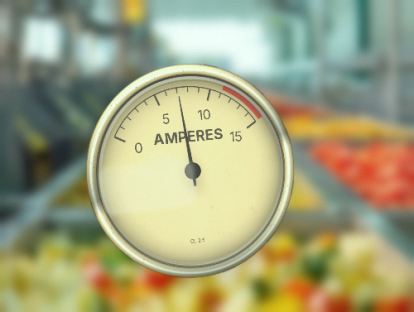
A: 7 A
